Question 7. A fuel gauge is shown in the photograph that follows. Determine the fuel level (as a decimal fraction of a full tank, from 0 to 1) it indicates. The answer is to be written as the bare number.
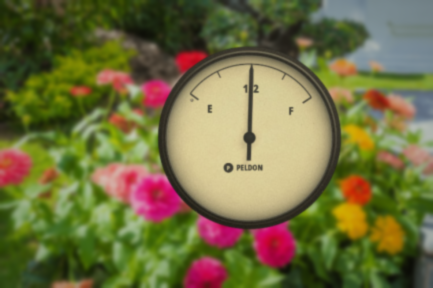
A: 0.5
